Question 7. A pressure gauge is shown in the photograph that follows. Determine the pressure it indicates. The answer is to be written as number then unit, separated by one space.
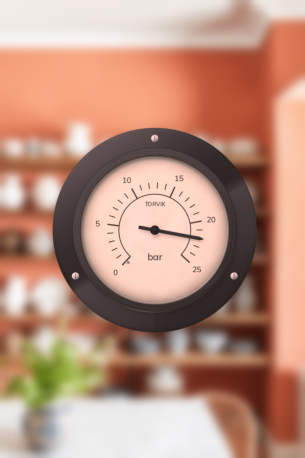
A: 22 bar
